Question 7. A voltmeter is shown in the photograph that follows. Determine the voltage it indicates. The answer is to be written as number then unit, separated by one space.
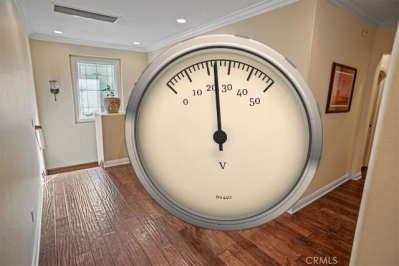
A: 24 V
